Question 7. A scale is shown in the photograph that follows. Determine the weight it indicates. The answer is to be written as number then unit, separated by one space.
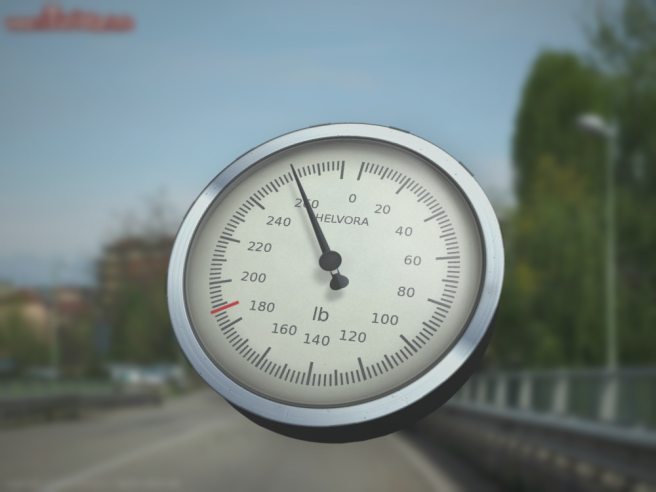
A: 260 lb
